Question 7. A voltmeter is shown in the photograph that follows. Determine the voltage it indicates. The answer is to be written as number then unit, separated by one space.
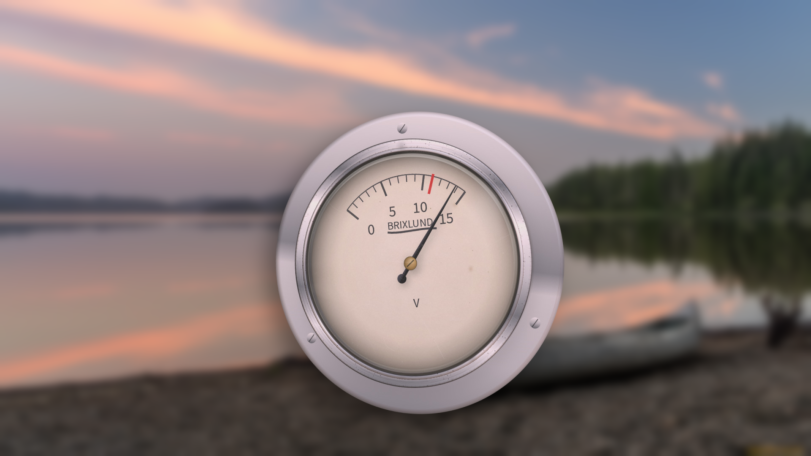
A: 14 V
